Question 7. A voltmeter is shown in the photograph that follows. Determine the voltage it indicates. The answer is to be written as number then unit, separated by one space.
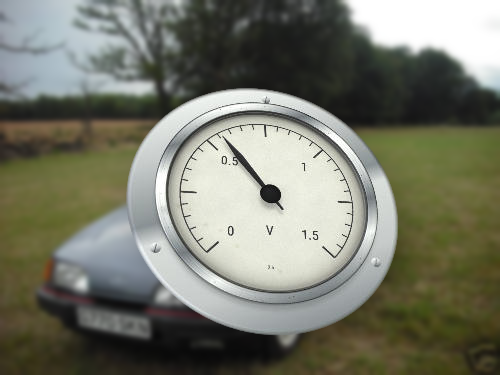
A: 0.55 V
